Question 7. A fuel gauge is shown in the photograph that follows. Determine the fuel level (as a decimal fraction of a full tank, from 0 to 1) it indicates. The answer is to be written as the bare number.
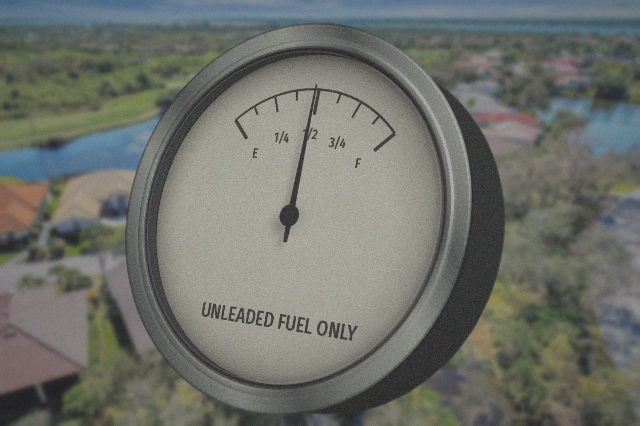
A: 0.5
